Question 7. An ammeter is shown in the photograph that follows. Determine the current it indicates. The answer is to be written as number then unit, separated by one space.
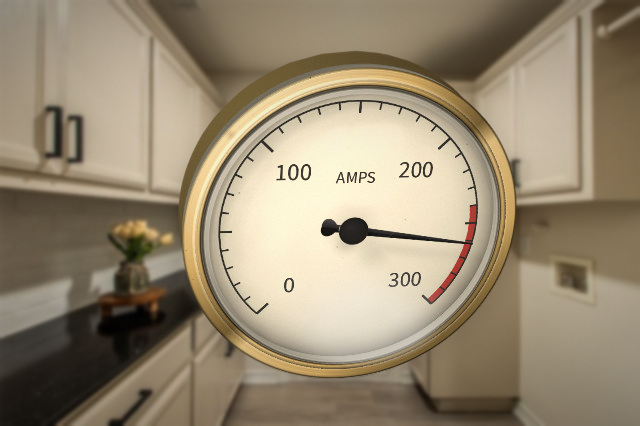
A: 260 A
